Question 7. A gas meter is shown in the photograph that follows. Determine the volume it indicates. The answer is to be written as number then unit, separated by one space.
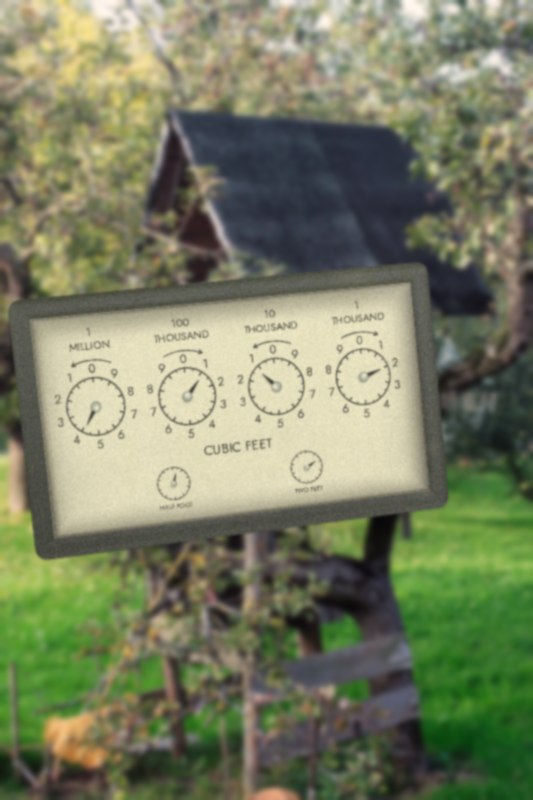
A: 411200 ft³
